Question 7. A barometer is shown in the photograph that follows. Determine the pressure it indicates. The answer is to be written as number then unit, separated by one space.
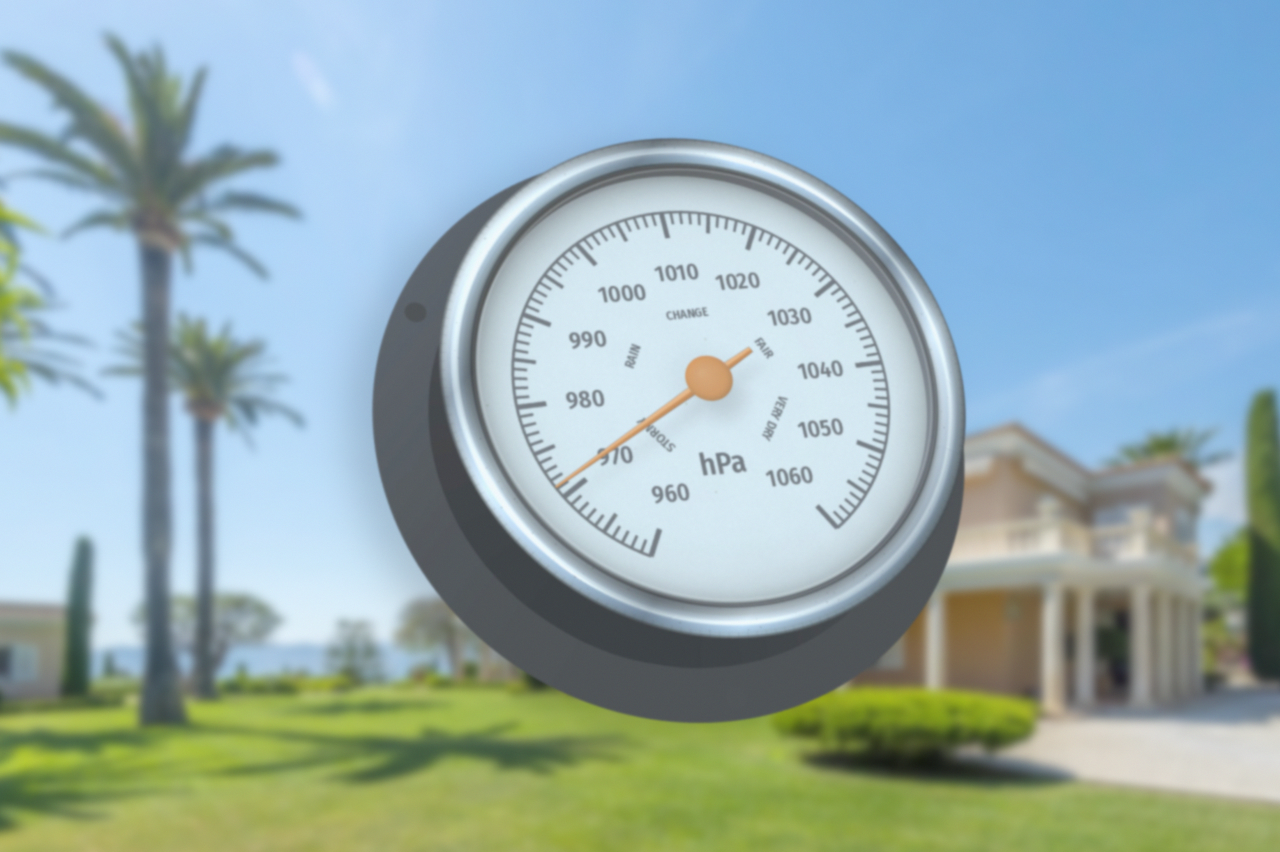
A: 971 hPa
